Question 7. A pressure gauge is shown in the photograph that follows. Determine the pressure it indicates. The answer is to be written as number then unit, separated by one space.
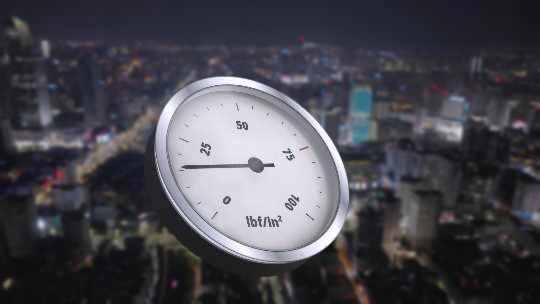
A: 15 psi
